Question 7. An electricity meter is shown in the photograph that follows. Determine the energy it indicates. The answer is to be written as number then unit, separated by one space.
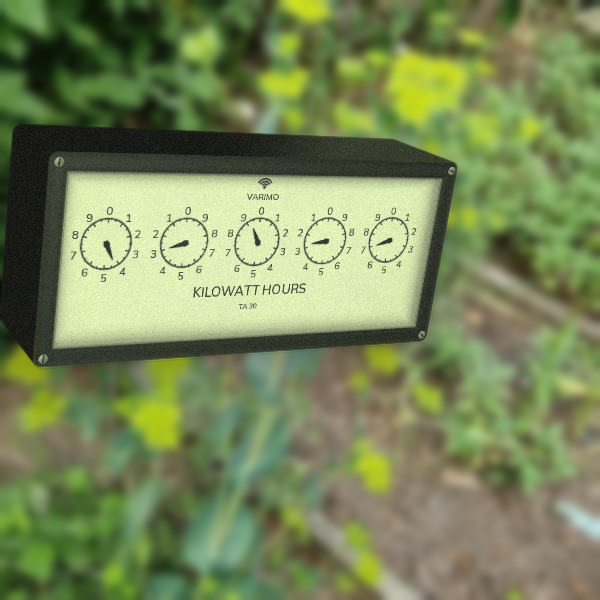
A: 42927 kWh
